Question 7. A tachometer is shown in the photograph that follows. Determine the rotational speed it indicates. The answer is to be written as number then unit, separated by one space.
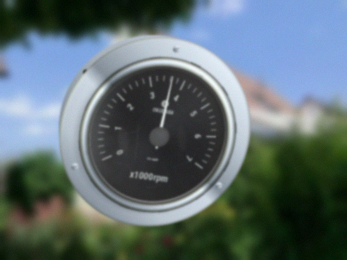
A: 3600 rpm
